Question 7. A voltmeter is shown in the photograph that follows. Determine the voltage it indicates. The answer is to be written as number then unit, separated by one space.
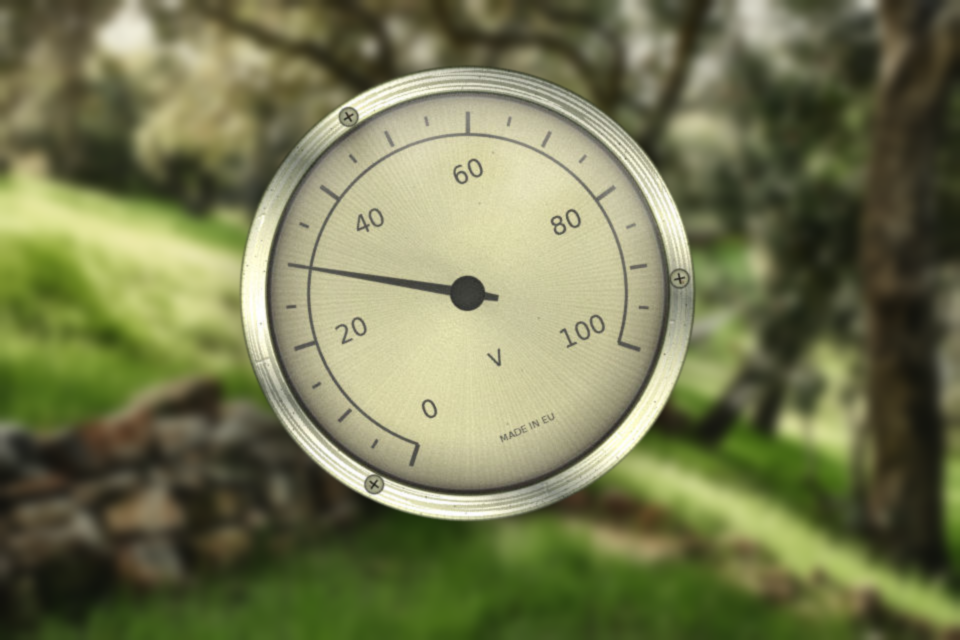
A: 30 V
